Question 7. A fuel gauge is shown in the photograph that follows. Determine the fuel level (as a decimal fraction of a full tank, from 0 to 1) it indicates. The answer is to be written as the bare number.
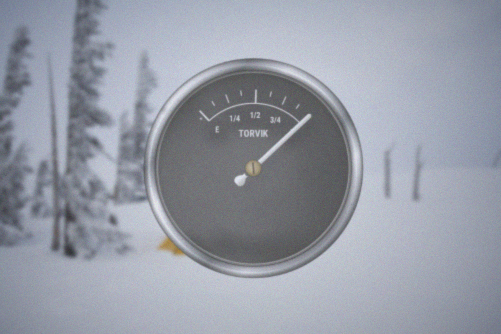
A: 1
